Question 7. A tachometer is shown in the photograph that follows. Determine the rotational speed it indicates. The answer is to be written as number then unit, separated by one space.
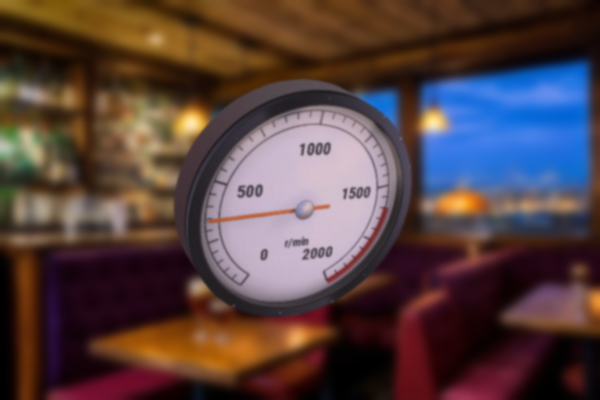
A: 350 rpm
